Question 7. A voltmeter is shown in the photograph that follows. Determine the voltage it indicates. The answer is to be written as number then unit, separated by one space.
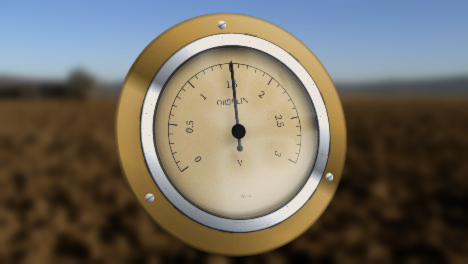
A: 1.5 V
